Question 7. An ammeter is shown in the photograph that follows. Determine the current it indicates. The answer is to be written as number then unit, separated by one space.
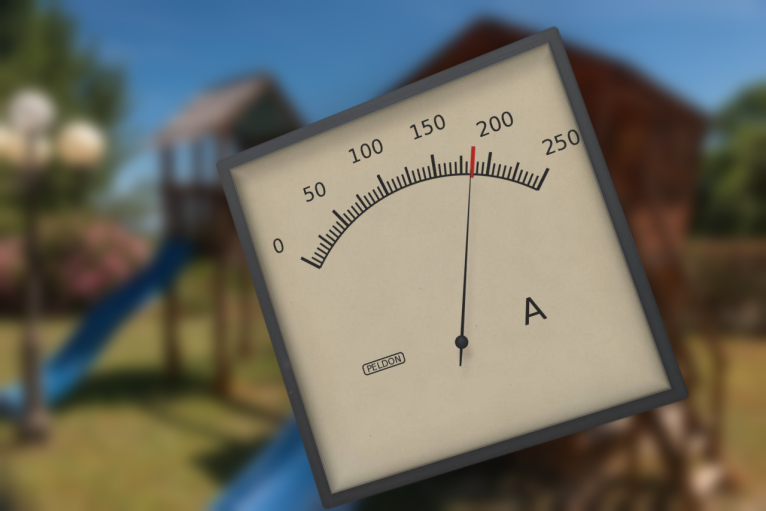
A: 185 A
